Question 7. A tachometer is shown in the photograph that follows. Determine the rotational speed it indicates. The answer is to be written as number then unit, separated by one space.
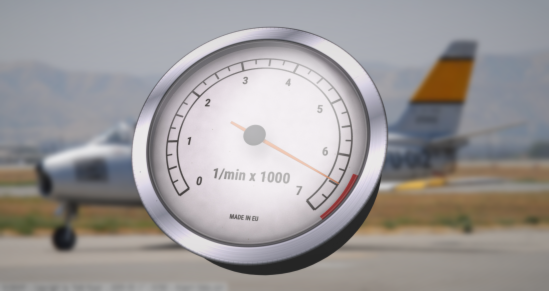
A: 6500 rpm
